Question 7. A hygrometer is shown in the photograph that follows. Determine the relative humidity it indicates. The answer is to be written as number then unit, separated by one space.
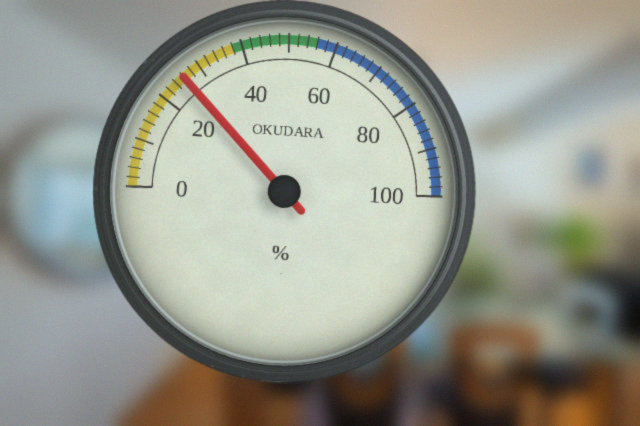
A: 26 %
